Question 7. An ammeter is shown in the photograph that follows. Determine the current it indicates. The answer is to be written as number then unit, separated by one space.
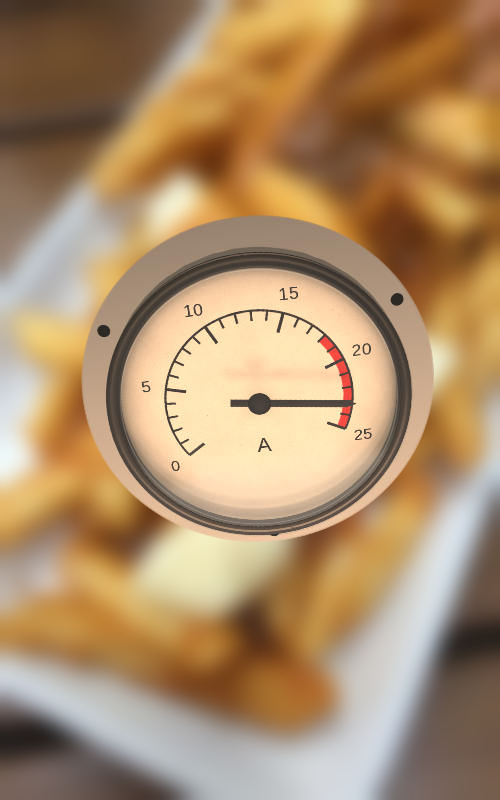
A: 23 A
